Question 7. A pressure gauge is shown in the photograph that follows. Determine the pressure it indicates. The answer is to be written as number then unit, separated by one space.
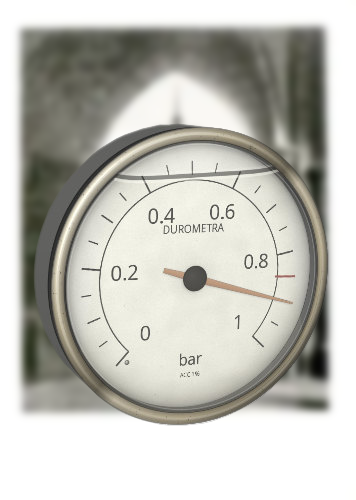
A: 0.9 bar
